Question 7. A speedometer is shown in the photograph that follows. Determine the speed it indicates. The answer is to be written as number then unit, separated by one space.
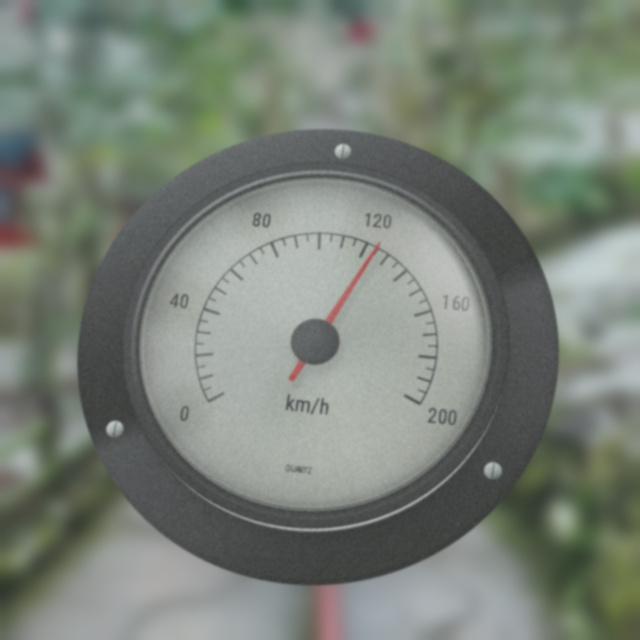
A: 125 km/h
